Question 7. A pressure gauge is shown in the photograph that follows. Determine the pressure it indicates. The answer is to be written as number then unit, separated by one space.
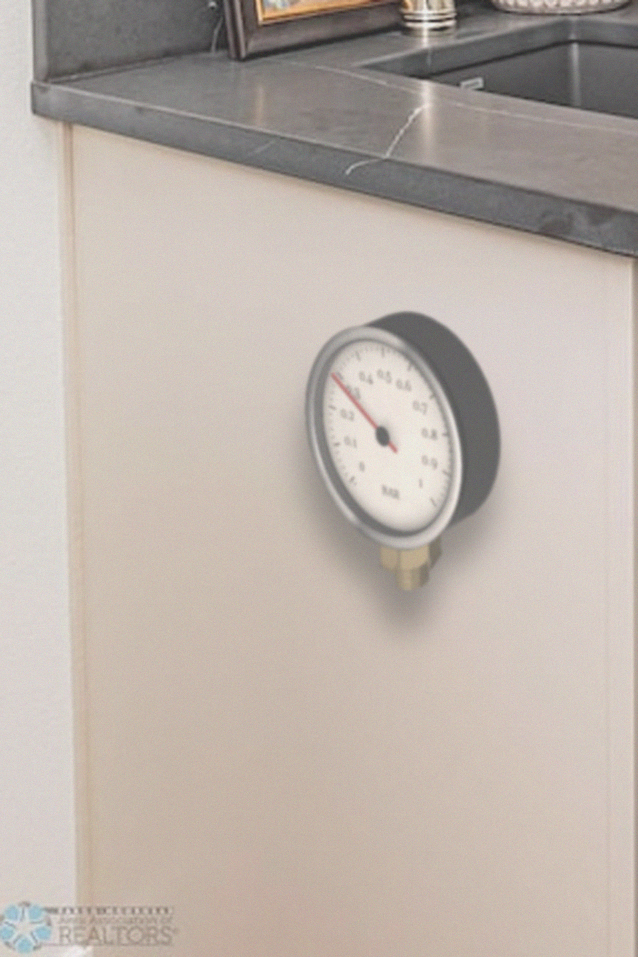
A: 0.3 bar
